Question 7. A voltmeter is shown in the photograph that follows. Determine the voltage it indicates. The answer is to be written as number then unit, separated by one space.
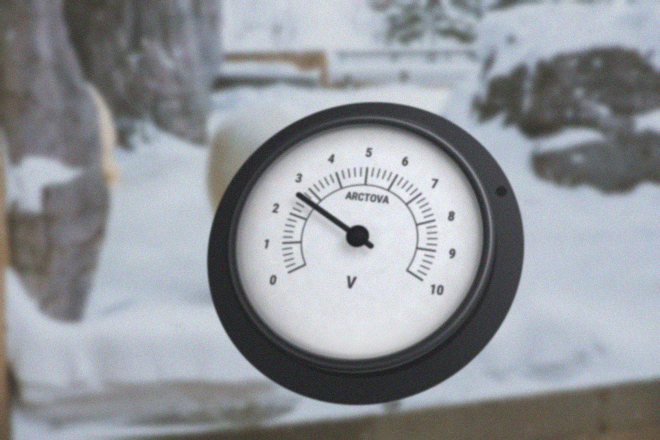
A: 2.6 V
